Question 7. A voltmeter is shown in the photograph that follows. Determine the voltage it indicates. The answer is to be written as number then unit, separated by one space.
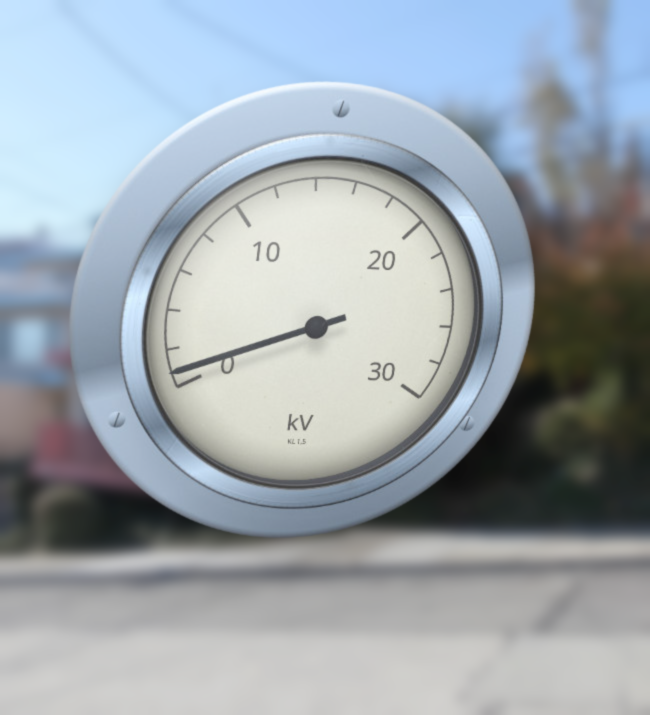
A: 1 kV
